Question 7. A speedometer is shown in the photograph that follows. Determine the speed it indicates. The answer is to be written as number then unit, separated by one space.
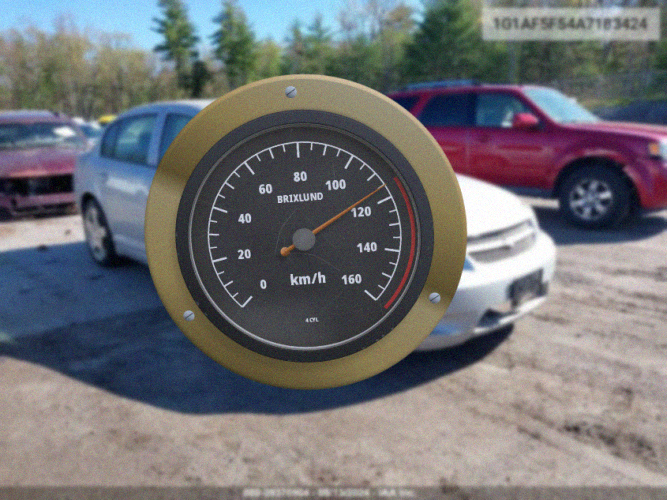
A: 115 km/h
